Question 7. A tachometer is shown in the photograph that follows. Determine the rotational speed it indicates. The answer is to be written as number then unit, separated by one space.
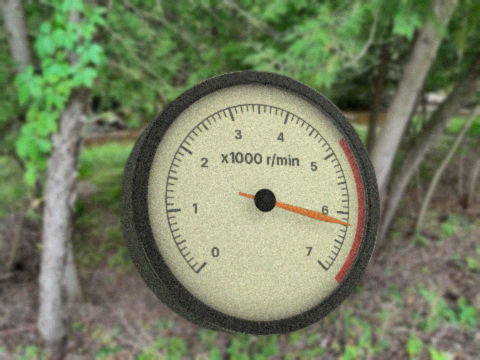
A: 6200 rpm
